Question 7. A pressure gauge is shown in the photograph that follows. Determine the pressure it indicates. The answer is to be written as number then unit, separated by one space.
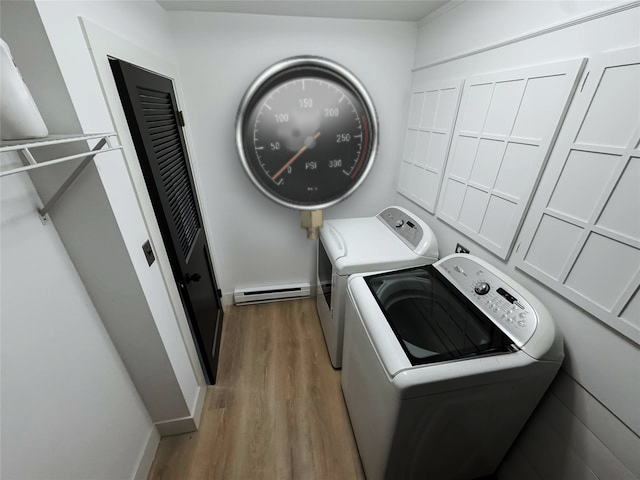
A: 10 psi
